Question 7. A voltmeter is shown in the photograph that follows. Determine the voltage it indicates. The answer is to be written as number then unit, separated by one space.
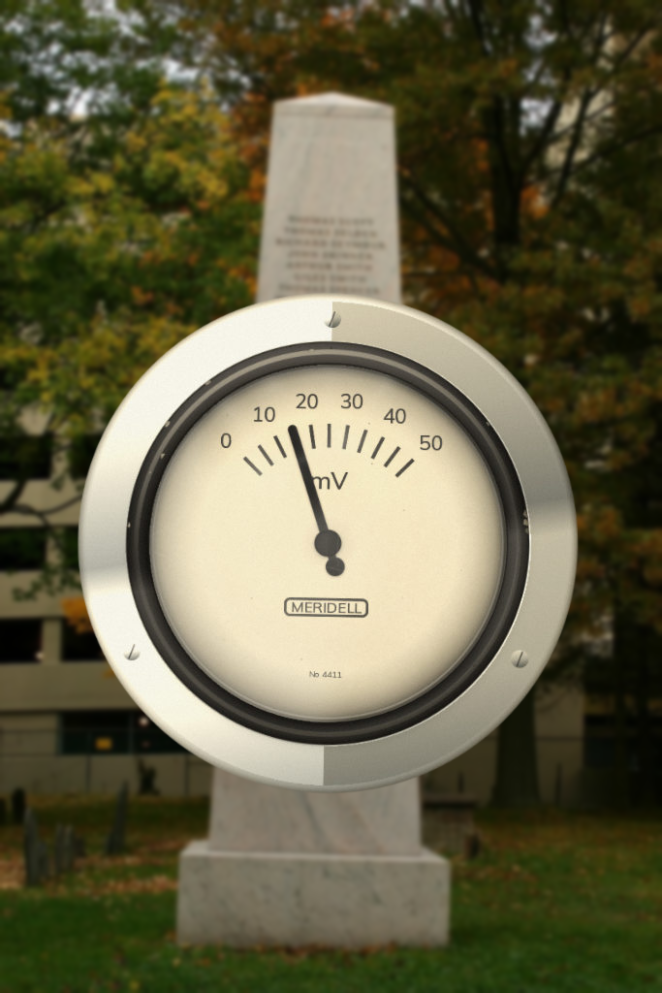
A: 15 mV
